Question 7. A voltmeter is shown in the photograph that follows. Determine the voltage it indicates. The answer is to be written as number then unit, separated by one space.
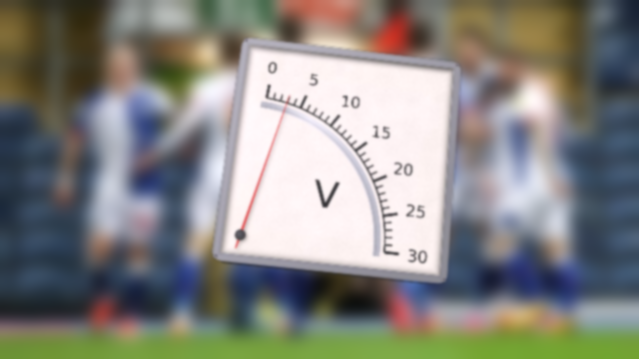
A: 3 V
